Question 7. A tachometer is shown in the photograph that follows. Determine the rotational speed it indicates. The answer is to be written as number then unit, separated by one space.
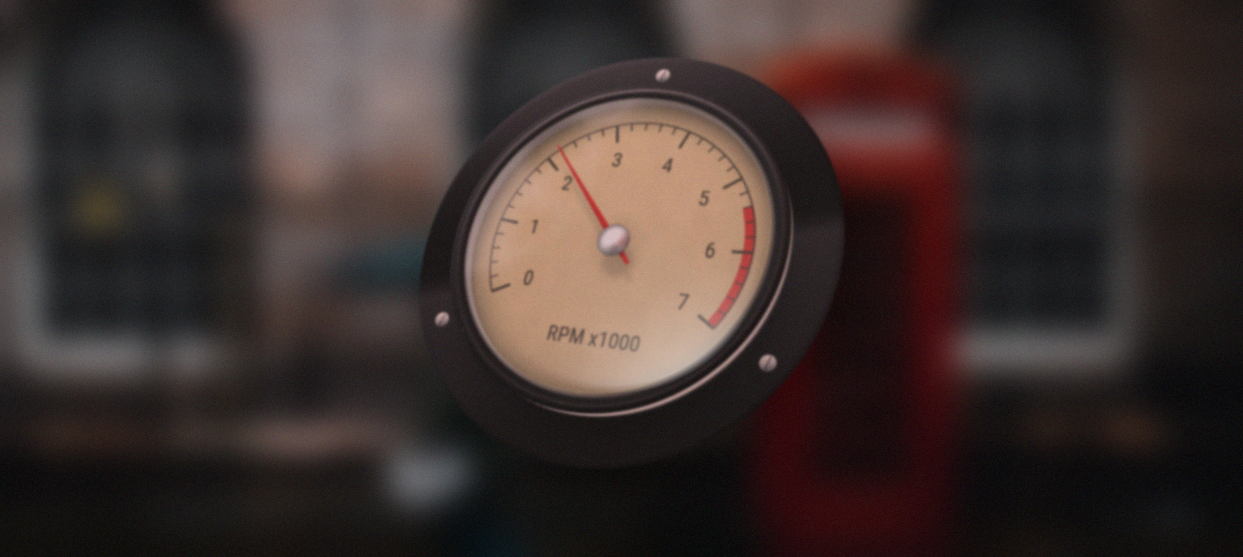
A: 2200 rpm
